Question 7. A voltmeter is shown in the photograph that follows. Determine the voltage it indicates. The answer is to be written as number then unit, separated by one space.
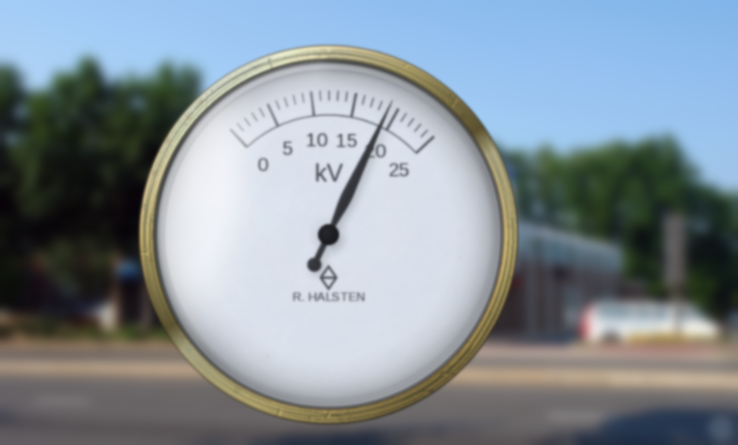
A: 19 kV
